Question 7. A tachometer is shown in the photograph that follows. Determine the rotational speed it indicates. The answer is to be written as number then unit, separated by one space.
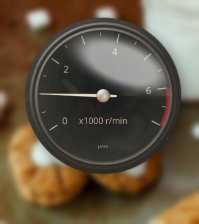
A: 1000 rpm
